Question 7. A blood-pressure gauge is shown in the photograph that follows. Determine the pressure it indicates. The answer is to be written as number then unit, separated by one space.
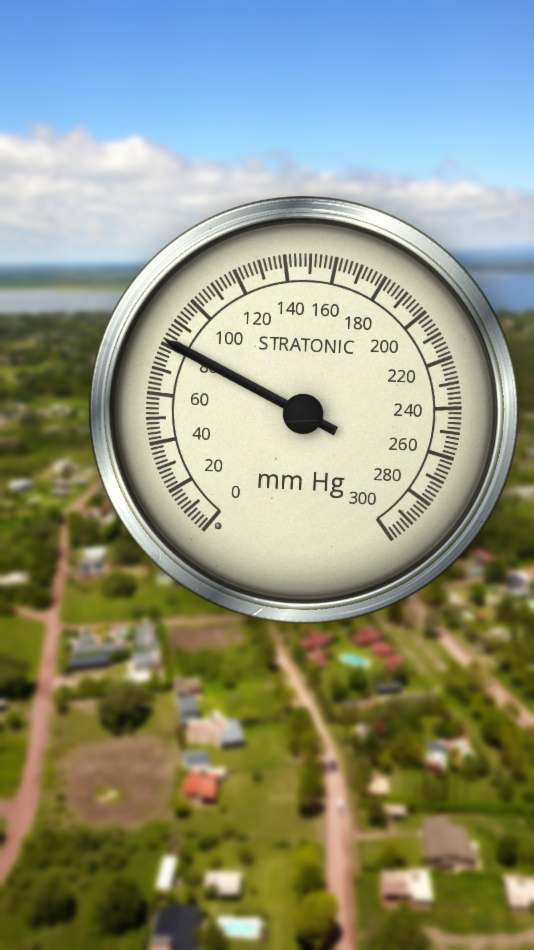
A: 82 mmHg
